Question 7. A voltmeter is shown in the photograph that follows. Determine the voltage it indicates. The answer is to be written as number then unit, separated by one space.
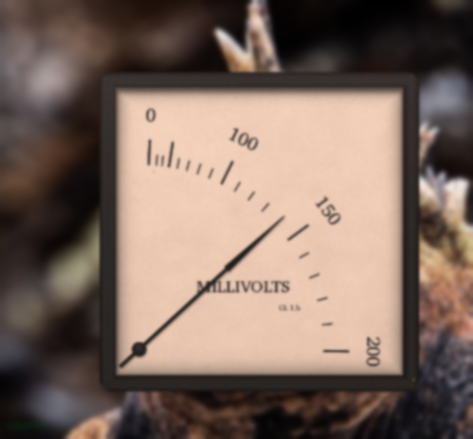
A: 140 mV
